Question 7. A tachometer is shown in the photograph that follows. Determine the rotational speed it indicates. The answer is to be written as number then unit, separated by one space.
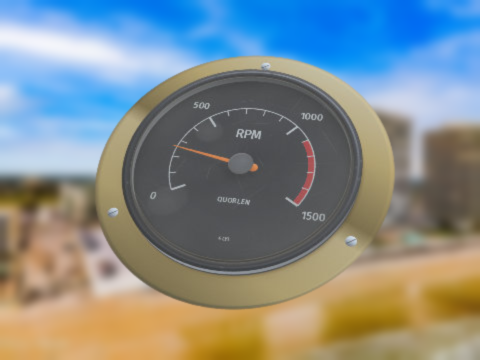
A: 250 rpm
